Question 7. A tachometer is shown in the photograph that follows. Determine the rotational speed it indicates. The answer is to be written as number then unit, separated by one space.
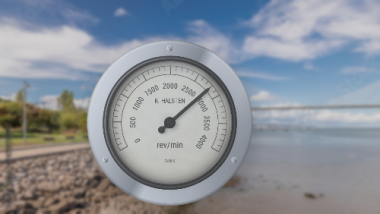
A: 2800 rpm
